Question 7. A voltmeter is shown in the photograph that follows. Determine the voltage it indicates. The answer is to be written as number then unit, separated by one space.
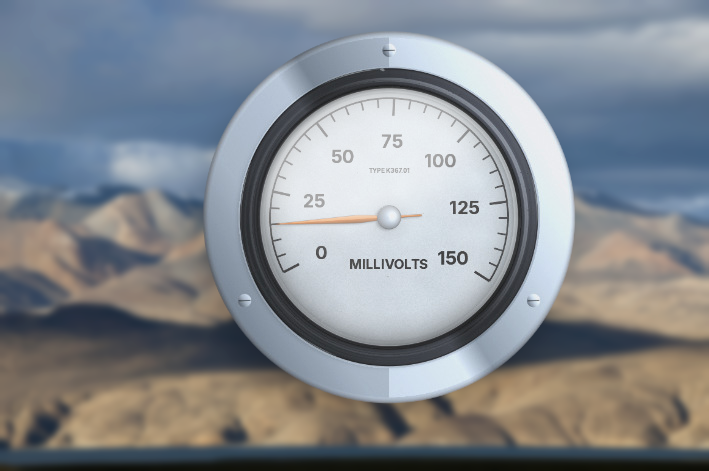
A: 15 mV
